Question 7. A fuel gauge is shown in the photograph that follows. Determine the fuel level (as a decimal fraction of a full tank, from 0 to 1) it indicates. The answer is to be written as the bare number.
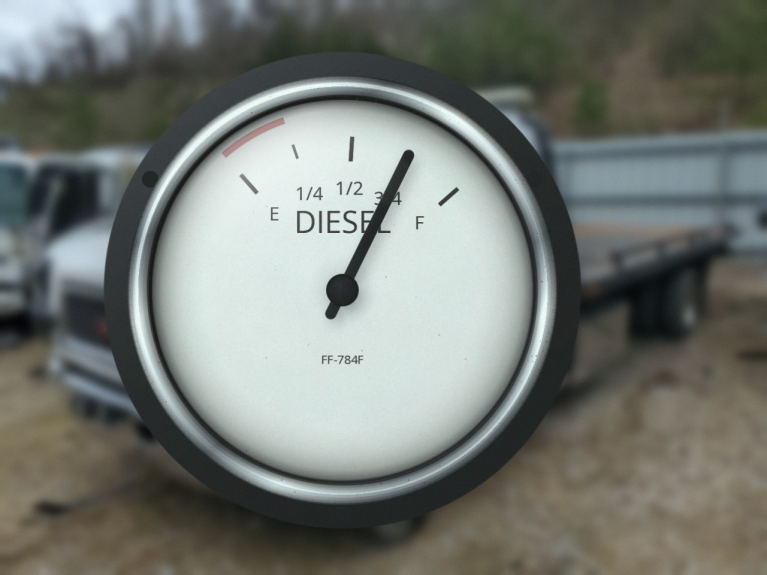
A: 0.75
